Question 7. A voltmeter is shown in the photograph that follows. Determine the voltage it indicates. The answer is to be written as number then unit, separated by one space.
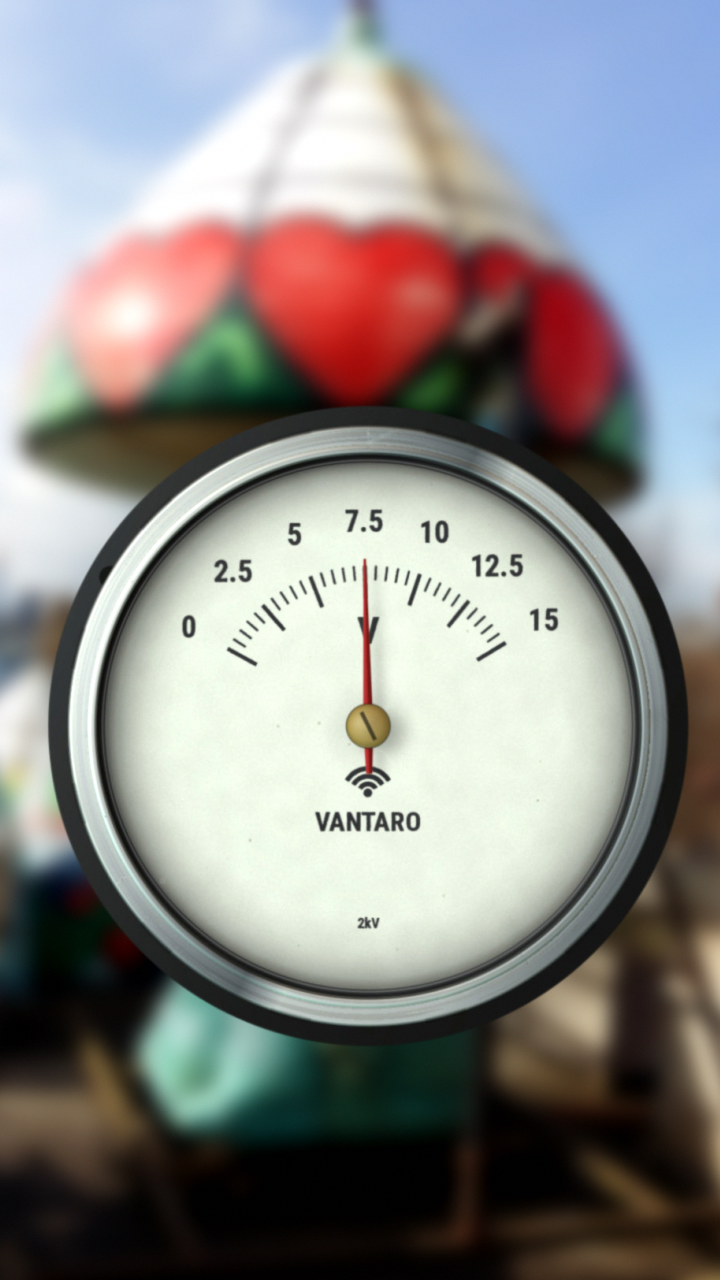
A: 7.5 V
